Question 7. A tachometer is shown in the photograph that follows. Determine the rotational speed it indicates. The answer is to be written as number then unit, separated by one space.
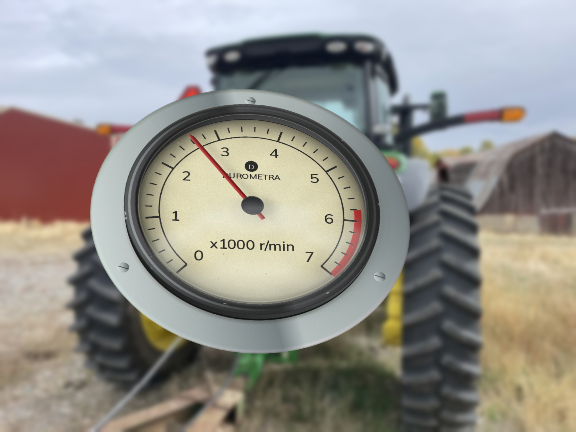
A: 2600 rpm
